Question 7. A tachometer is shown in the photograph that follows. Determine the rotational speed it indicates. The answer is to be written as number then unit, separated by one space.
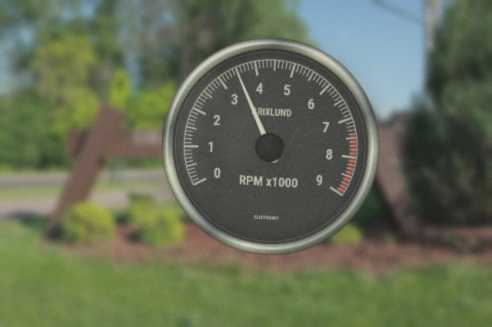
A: 3500 rpm
